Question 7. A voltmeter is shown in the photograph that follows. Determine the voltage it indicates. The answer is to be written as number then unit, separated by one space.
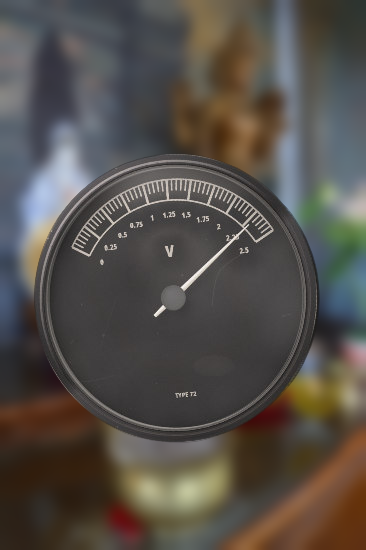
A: 2.3 V
